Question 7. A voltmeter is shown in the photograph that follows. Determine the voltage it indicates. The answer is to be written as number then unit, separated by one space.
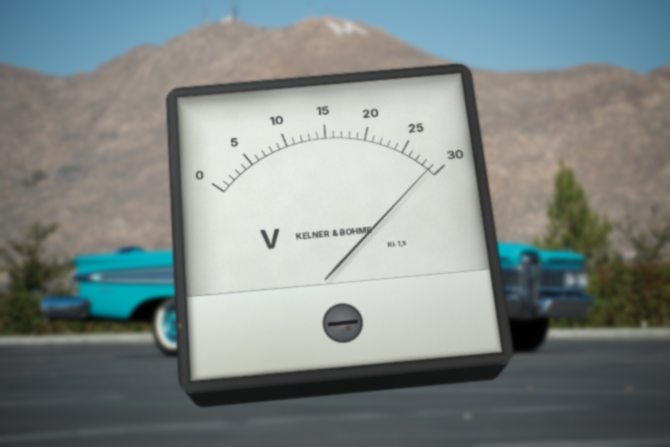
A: 29 V
